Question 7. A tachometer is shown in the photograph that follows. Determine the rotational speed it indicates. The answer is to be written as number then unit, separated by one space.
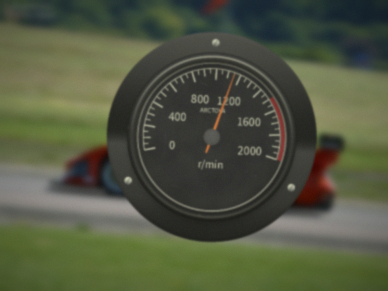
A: 1150 rpm
